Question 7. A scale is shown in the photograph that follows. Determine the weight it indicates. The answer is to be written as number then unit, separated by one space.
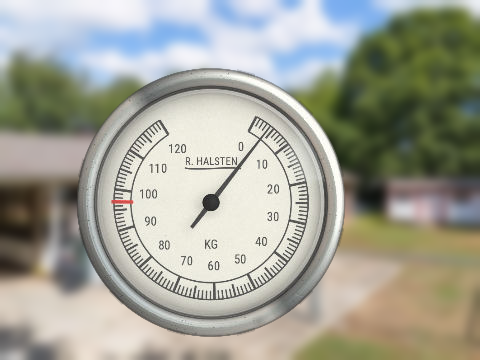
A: 4 kg
